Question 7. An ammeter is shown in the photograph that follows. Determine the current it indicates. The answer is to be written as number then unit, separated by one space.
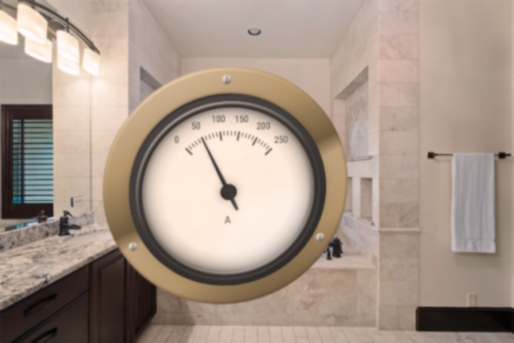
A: 50 A
